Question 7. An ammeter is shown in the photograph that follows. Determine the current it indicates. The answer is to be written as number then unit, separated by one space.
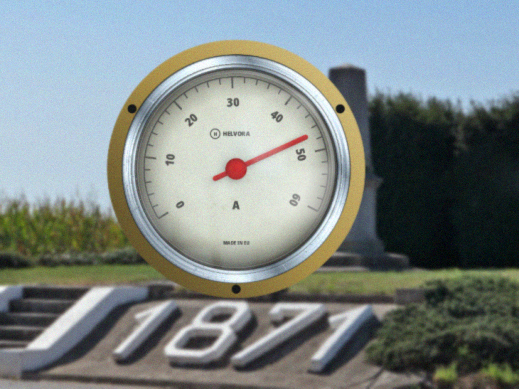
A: 47 A
